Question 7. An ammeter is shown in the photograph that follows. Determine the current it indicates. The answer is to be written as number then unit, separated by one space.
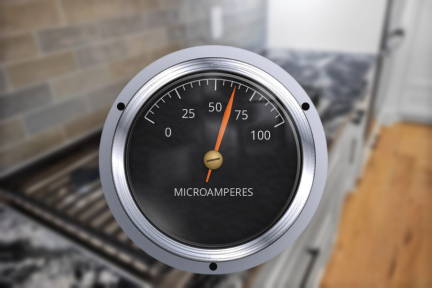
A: 62.5 µA
